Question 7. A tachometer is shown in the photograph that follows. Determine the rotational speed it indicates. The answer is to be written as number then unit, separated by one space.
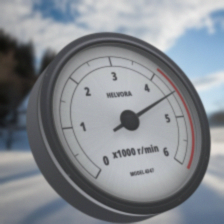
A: 4500 rpm
